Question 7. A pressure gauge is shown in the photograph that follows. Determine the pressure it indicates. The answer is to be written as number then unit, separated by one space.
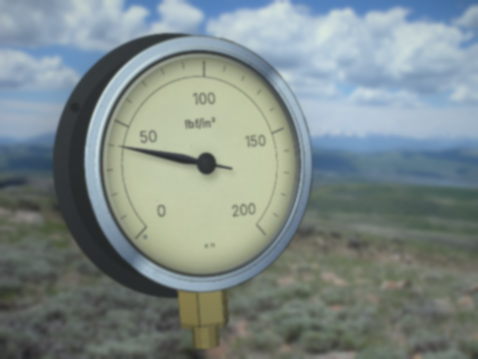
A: 40 psi
